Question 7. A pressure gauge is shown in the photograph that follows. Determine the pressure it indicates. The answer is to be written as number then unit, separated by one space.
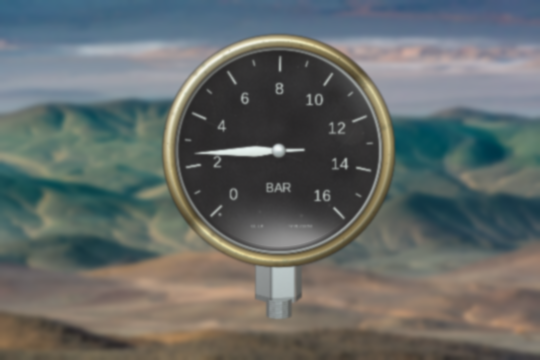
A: 2.5 bar
